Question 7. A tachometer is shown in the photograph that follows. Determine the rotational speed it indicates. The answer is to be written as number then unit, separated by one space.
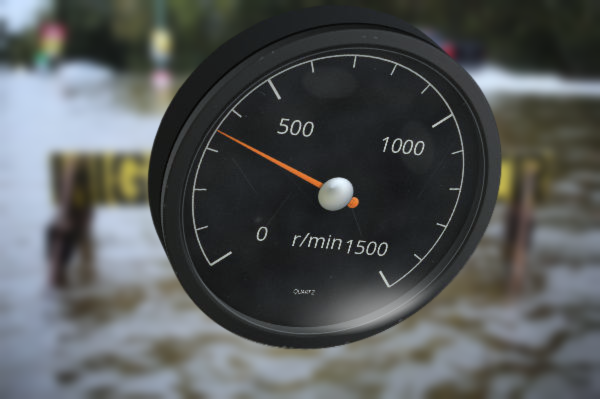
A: 350 rpm
